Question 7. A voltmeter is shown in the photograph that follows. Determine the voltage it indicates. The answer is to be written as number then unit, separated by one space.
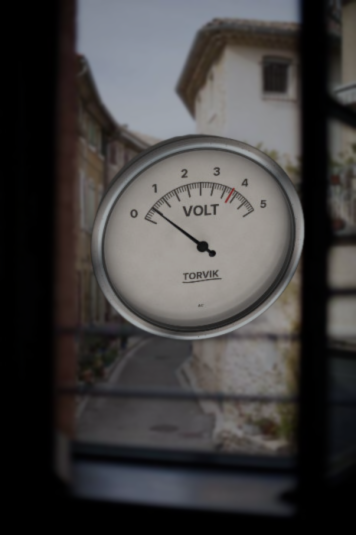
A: 0.5 V
